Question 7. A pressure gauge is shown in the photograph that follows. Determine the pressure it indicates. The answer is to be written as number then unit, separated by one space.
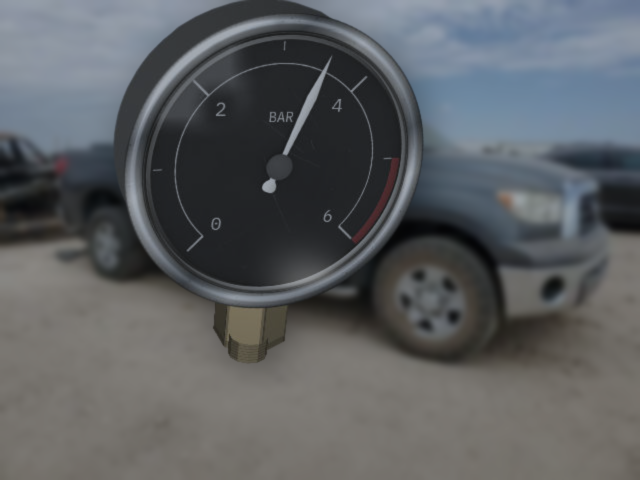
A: 3.5 bar
